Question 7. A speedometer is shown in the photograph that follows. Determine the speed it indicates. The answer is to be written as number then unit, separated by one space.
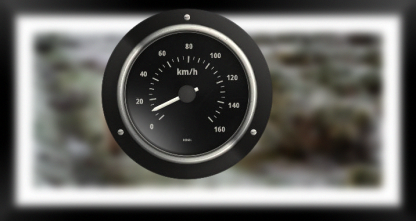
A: 10 km/h
